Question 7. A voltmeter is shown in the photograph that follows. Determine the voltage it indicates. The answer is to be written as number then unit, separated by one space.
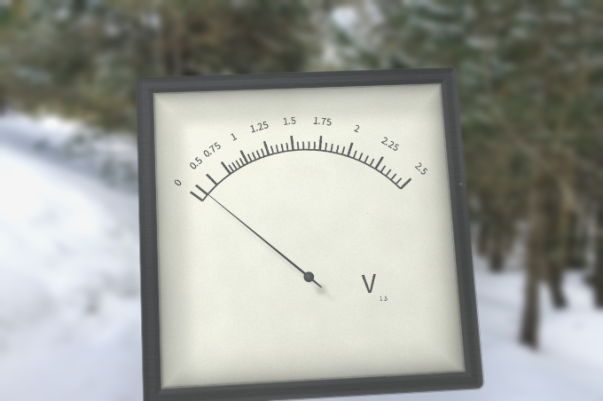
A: 0.25 V
